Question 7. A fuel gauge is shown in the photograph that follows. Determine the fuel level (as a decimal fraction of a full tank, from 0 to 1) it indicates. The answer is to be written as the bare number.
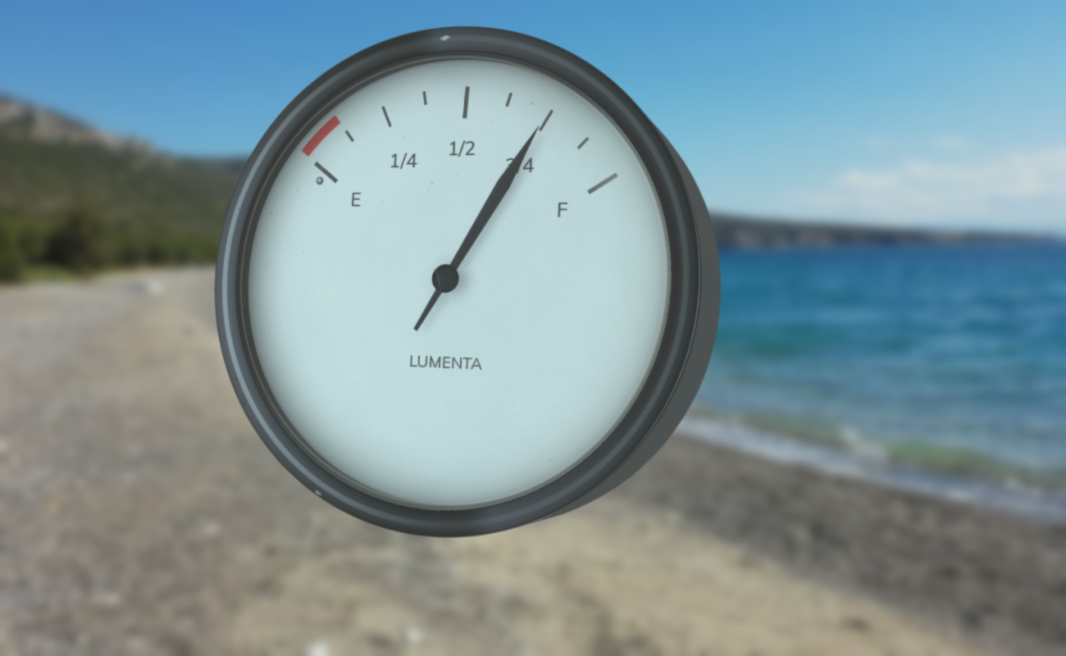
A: 0.75
